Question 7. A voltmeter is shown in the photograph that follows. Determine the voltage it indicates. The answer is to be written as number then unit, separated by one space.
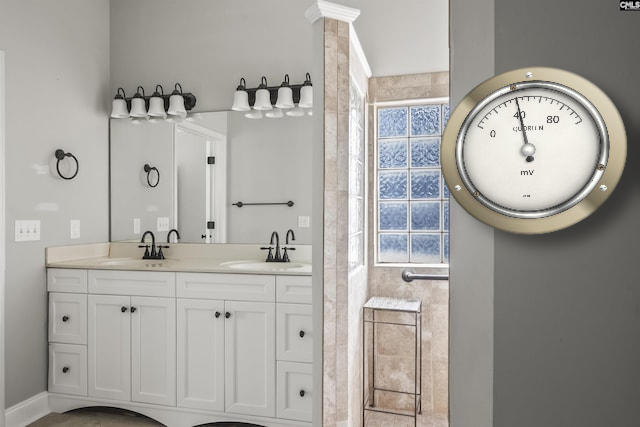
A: 40 mV
